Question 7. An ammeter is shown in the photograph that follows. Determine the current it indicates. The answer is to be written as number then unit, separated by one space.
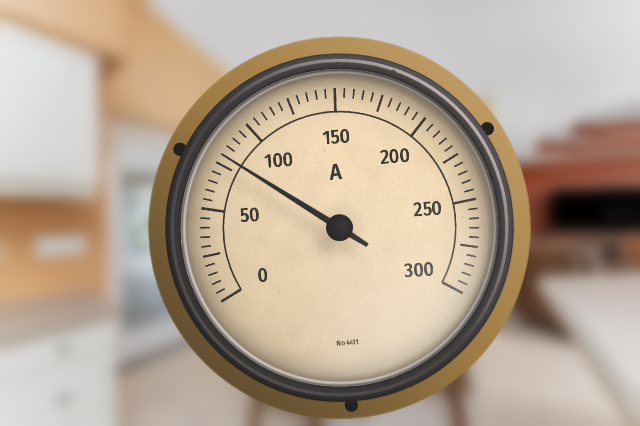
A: 80 A
